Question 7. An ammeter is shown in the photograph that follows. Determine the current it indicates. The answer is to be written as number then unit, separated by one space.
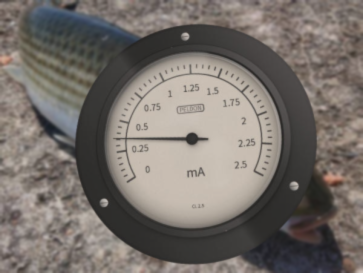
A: 0.35 mA
